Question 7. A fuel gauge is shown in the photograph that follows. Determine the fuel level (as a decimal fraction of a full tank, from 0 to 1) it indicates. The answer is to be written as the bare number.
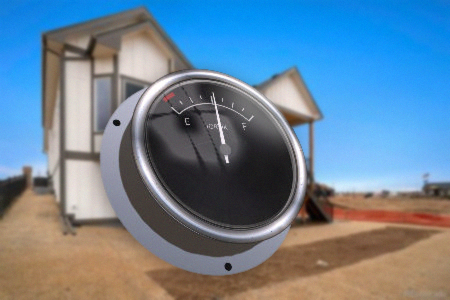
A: 0.5
